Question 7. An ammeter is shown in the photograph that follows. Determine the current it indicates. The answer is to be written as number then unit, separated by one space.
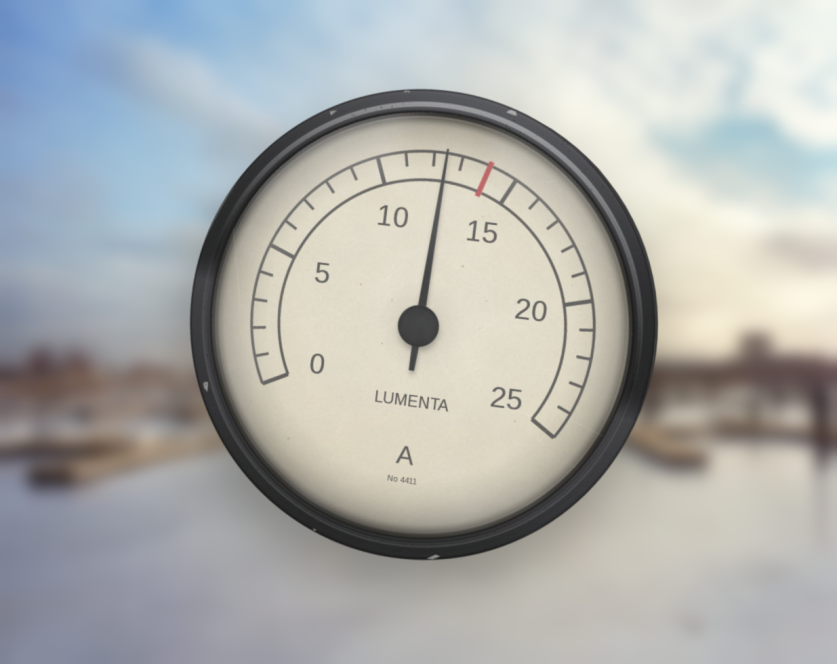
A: 12.5 A
